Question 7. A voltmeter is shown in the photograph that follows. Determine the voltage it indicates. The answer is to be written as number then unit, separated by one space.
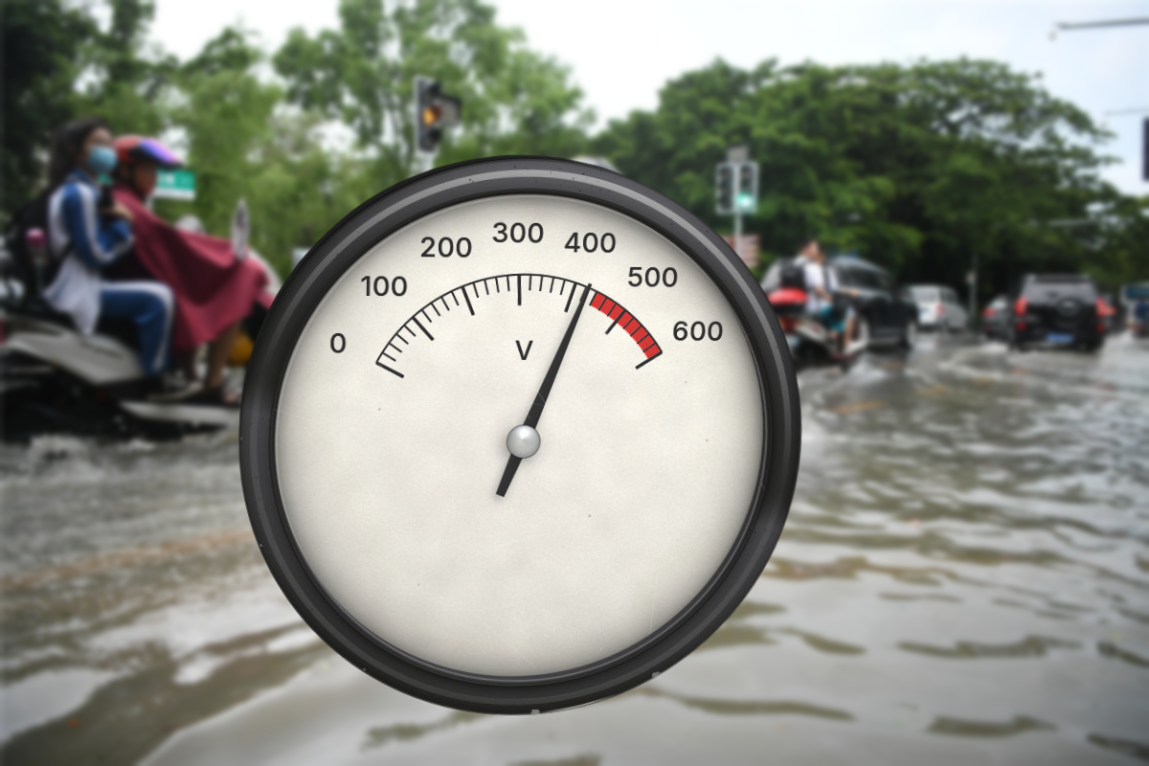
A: 420 V
